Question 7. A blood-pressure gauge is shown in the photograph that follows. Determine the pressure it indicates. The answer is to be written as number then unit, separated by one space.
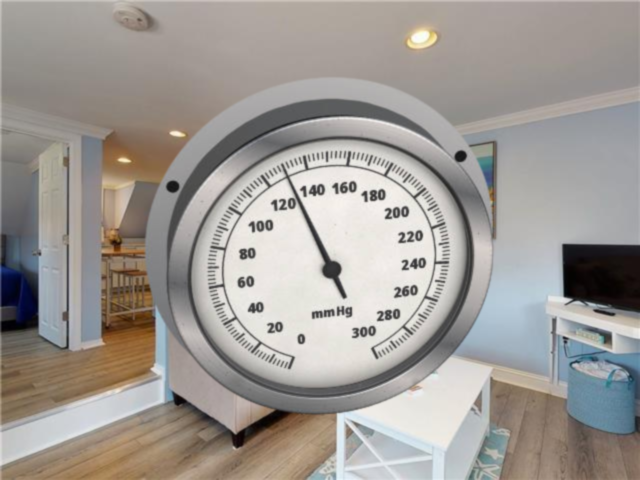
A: 130 mmHg
